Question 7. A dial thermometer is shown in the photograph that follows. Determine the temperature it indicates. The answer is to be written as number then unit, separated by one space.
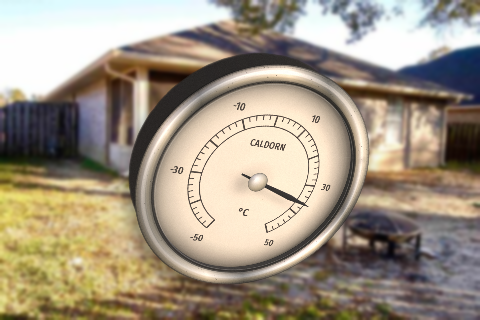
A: 36 °C
